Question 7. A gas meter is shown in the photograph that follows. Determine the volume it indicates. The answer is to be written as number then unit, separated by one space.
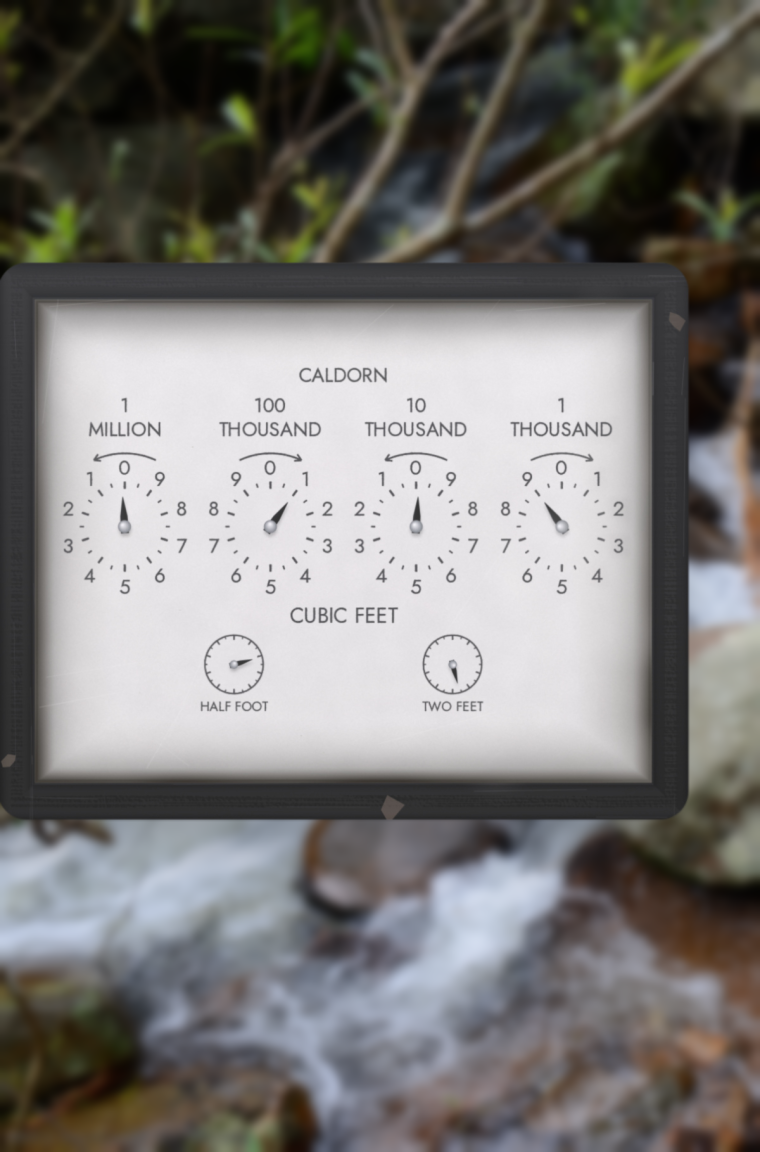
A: 9900 ft³
